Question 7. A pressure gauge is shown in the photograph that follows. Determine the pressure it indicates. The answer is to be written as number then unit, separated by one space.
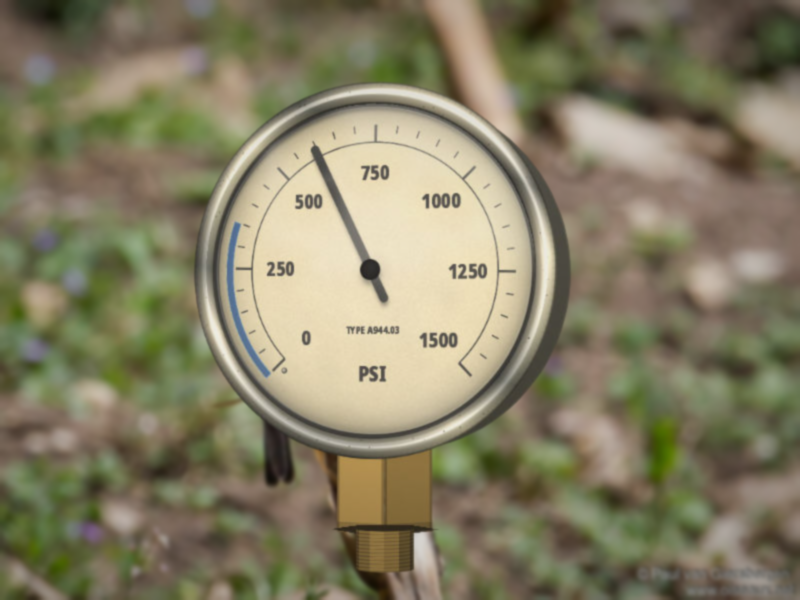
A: 600 psi
